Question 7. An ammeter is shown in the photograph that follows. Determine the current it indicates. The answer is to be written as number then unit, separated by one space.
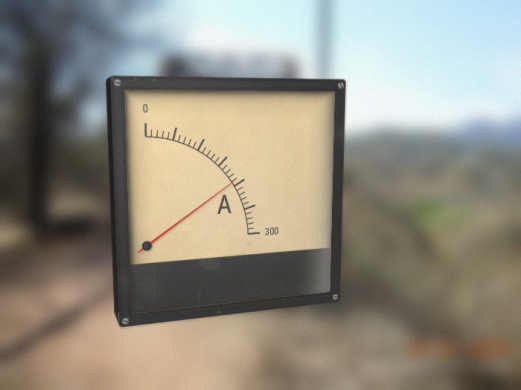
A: 190 A
